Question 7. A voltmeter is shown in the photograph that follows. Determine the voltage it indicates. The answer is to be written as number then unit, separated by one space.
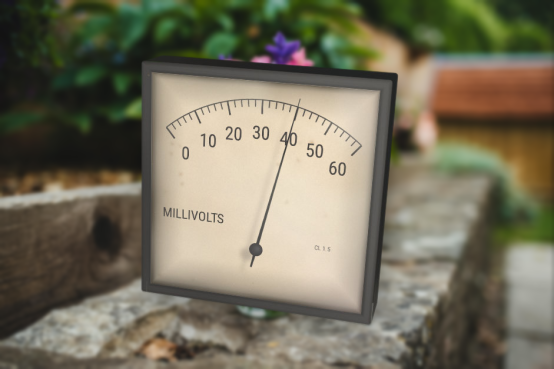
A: 40 mV
